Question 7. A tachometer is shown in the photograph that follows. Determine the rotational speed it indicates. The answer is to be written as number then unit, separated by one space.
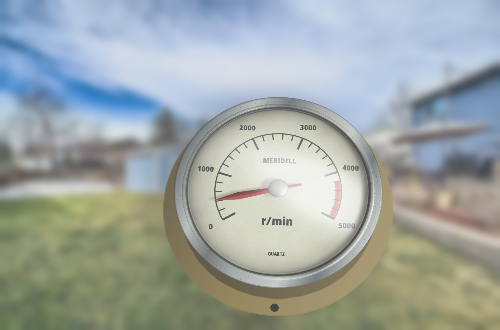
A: 400 rpm
